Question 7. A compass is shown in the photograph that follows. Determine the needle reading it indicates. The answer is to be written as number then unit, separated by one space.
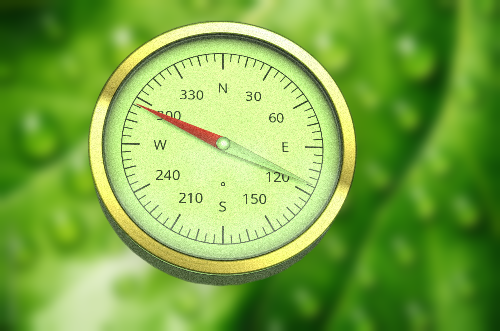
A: 295 °
